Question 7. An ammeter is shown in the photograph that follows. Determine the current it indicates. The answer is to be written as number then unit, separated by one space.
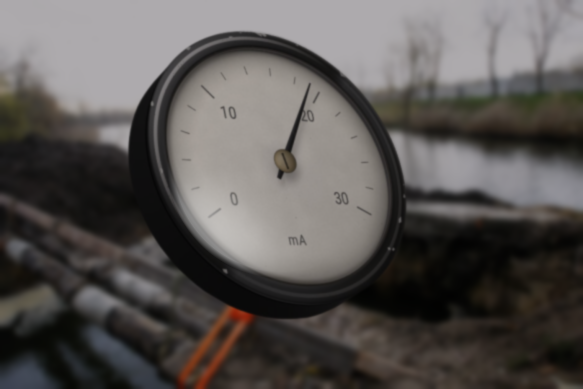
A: 19 mA
